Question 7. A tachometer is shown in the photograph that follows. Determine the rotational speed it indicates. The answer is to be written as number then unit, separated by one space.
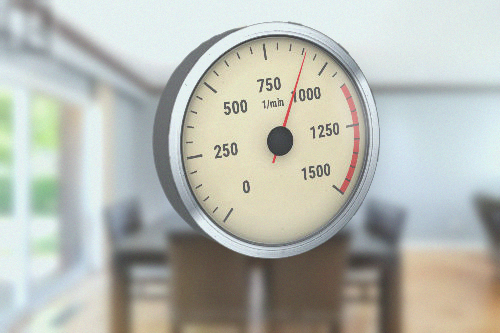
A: 900 rpm
